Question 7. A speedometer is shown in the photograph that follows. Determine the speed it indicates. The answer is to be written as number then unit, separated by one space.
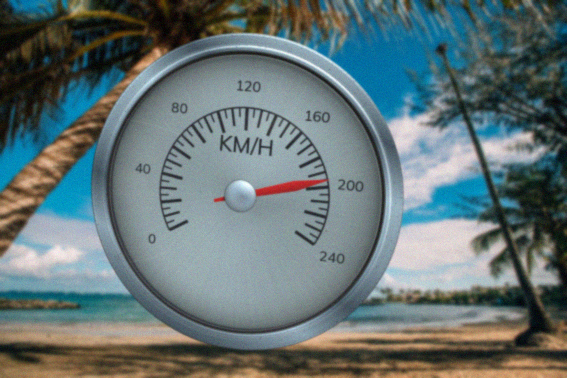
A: 195 km/h
